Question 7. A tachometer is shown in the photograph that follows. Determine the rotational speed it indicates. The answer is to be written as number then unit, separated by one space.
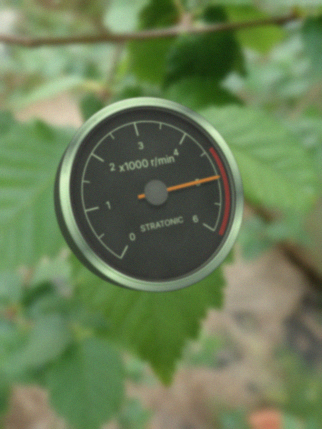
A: 5000 rpm
